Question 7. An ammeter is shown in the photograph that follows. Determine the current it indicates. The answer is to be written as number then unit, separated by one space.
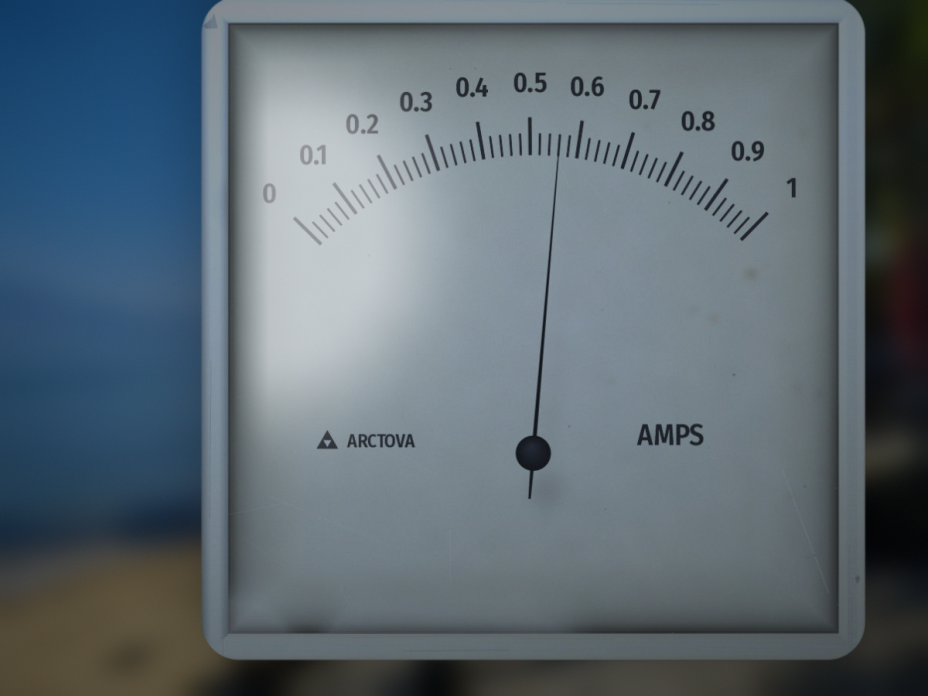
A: 0.56 A
